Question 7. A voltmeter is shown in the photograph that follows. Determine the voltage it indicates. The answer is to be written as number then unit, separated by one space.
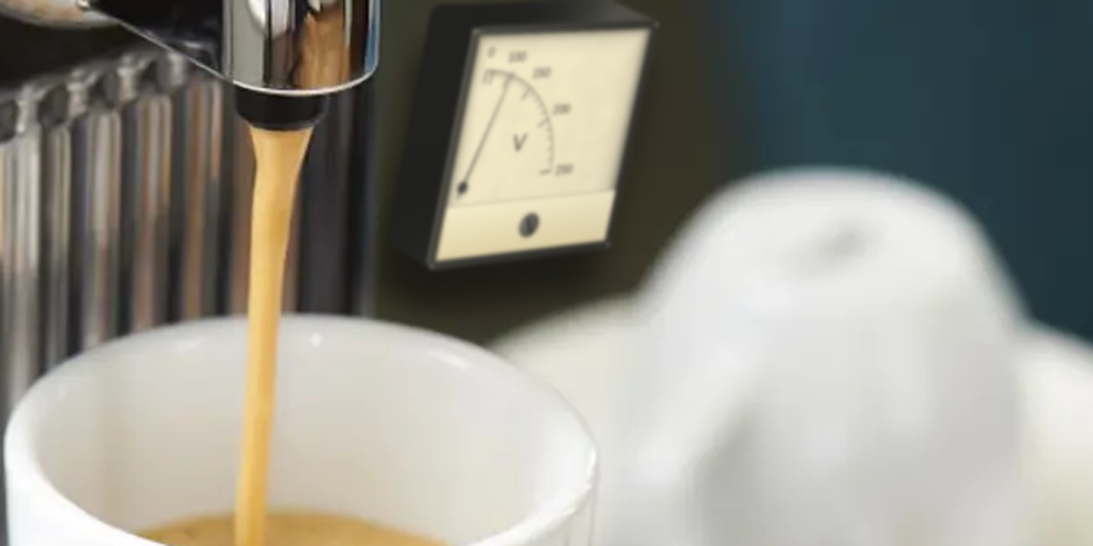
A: 100 V
